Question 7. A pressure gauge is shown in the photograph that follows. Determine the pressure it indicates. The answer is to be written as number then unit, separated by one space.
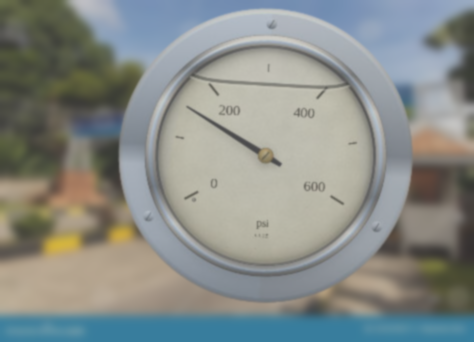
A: 150 psi
